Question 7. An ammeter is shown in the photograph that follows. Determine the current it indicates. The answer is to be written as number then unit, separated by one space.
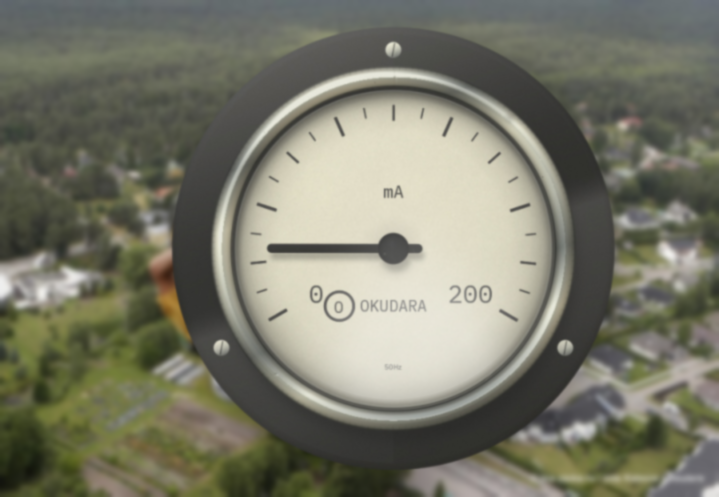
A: 25 mA
